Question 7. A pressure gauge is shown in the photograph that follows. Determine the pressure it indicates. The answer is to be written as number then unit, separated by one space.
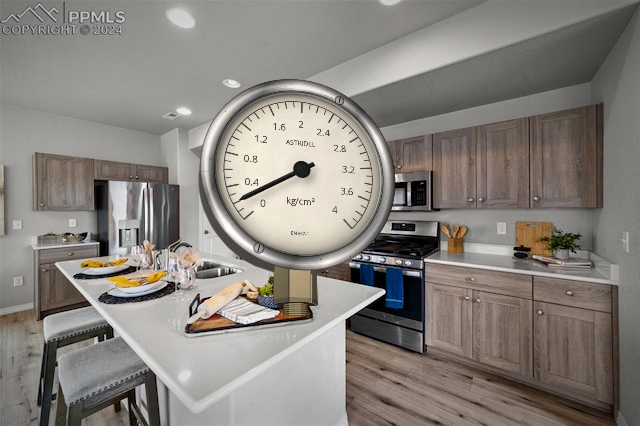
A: 0.2 kg/cm²
